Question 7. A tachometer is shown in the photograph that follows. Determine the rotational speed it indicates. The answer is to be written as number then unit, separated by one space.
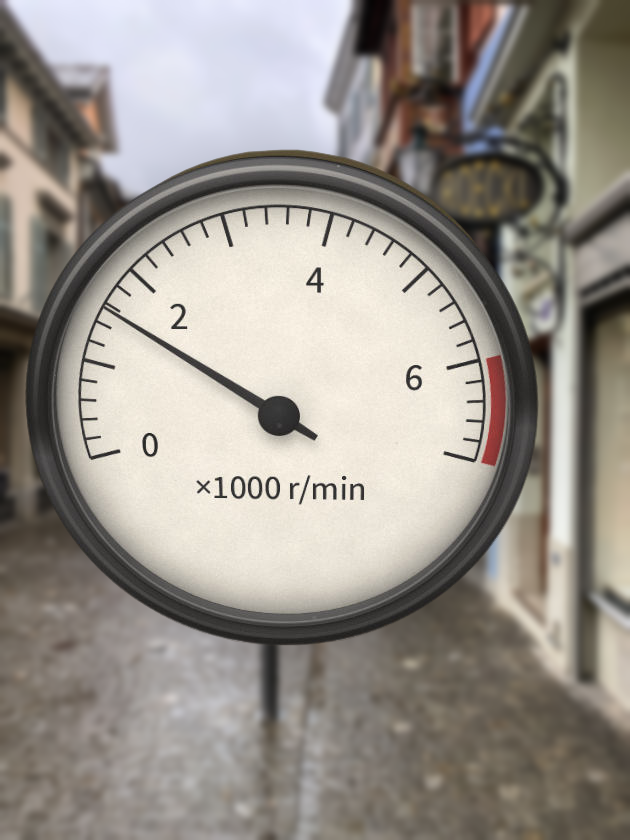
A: 1600 rpm
